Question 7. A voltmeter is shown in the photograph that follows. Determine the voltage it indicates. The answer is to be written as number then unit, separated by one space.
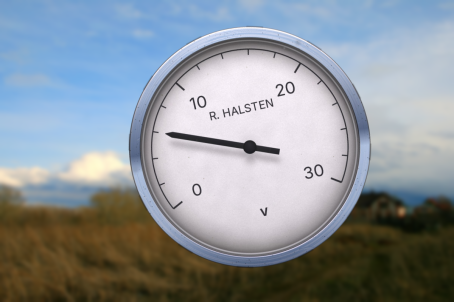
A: 6 V
